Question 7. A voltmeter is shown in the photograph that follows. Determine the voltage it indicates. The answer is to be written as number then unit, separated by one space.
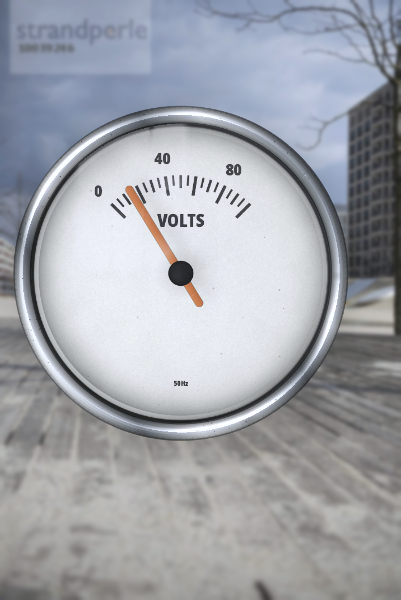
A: 15 V
